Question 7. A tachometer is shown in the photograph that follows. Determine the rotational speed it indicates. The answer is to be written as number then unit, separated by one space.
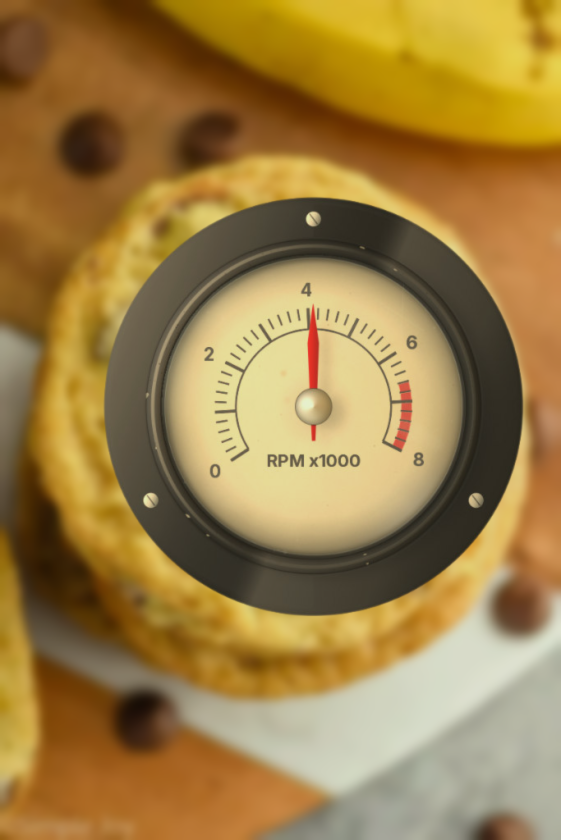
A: 4100 rpm
